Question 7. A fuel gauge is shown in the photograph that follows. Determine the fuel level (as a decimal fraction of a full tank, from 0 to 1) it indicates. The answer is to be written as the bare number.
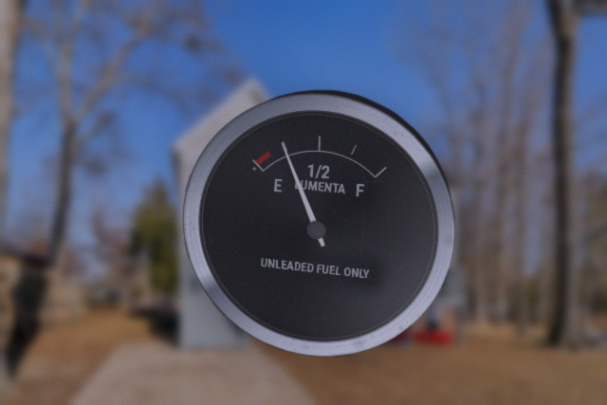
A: 0.25
